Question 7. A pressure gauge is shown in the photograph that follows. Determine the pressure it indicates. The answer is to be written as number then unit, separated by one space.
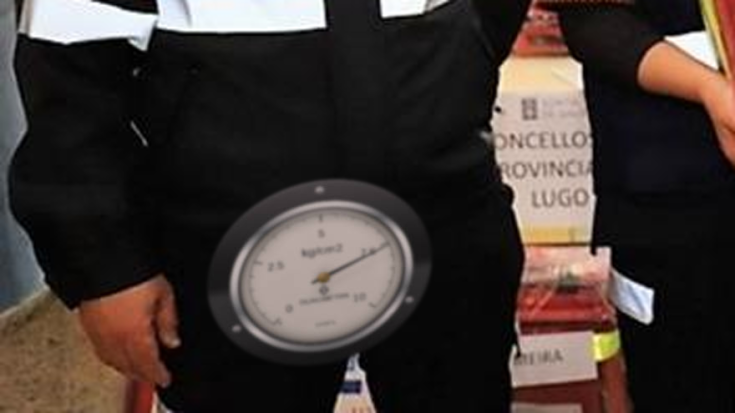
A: 7.5 kg/cm²
